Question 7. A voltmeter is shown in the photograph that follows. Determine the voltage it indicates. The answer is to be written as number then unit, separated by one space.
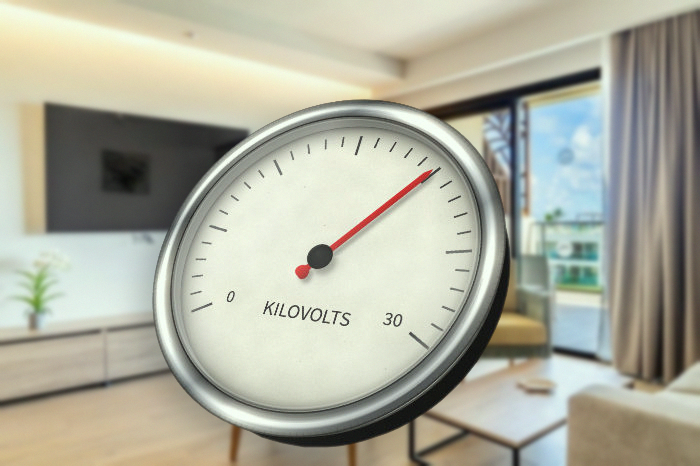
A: 20 kV
